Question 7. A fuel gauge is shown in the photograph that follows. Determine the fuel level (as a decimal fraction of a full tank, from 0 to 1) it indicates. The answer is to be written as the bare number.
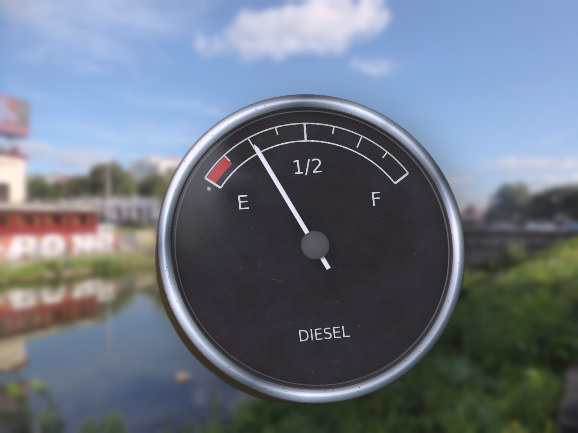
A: 0.25
